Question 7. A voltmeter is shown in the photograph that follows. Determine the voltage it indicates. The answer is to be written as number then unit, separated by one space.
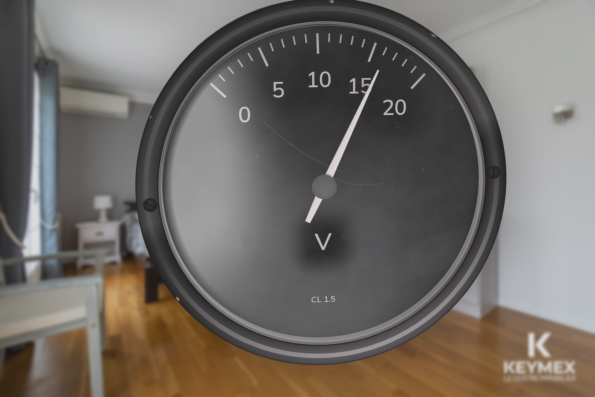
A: 16 V
